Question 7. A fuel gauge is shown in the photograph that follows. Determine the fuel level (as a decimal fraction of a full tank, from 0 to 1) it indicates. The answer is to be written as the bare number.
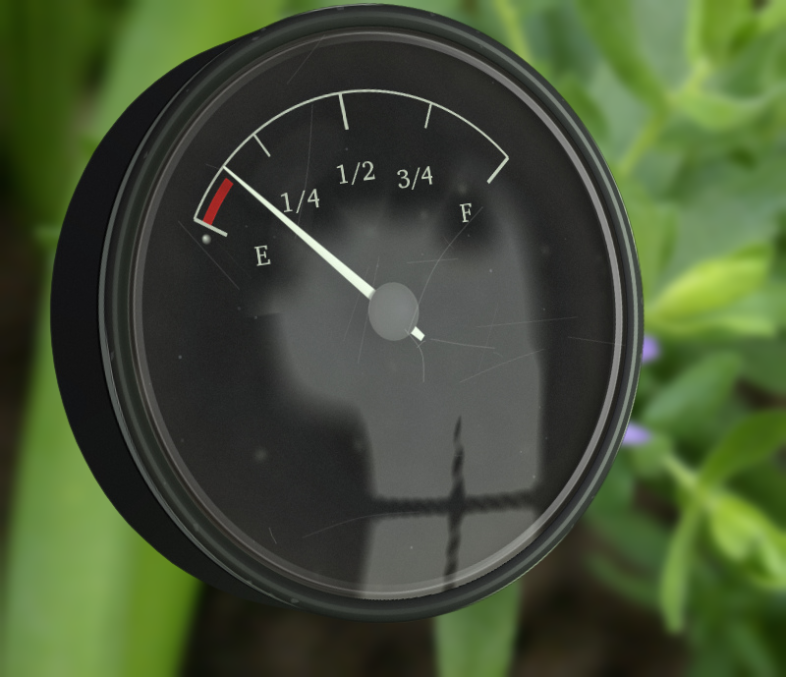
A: 0.125
